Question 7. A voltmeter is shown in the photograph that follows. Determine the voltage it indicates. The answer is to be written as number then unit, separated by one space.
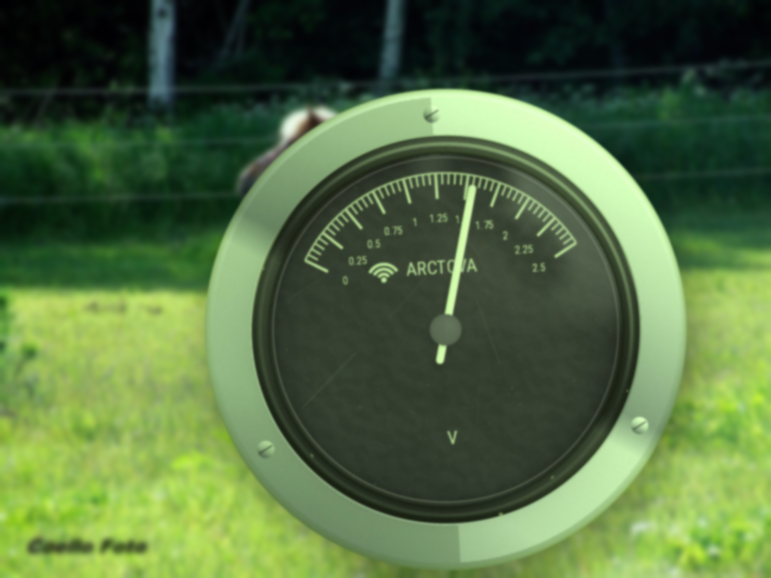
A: 1.55 V
